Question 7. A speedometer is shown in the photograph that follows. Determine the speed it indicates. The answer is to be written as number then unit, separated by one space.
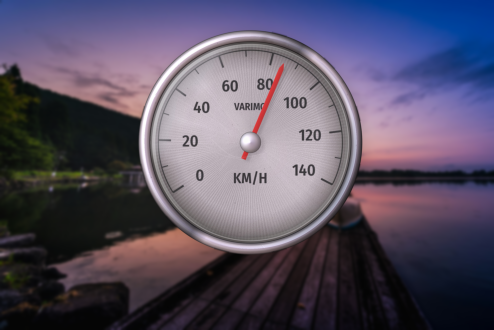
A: 85 km/h
